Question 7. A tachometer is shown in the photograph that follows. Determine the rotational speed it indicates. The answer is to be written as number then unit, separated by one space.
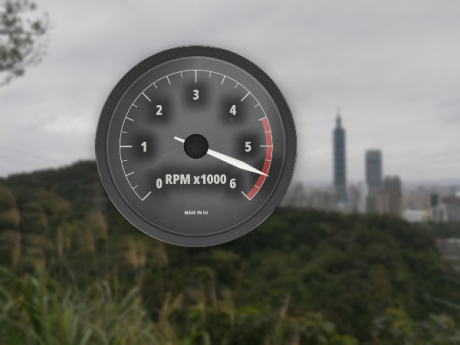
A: 5500 rpm
